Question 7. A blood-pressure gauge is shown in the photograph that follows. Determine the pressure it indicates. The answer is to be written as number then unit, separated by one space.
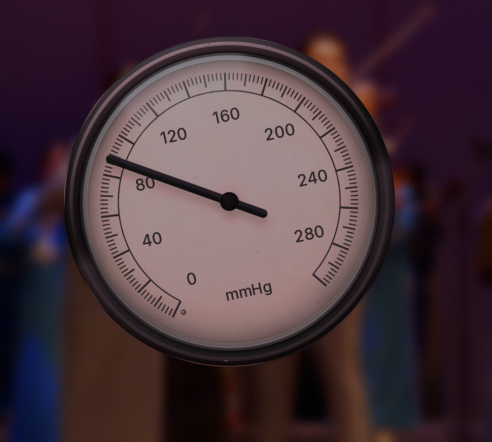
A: 88 mmHg
